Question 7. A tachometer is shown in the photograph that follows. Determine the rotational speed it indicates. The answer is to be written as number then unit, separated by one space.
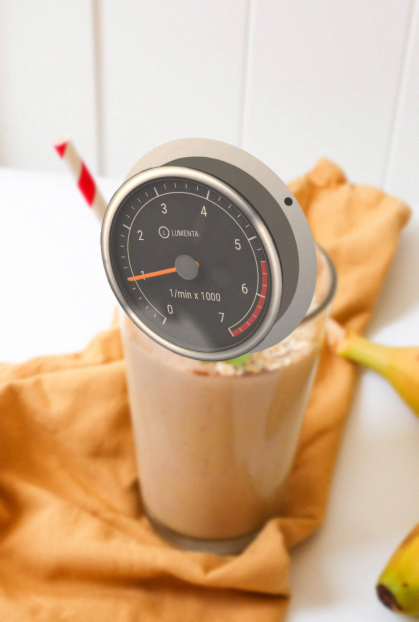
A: 1000 rpm
